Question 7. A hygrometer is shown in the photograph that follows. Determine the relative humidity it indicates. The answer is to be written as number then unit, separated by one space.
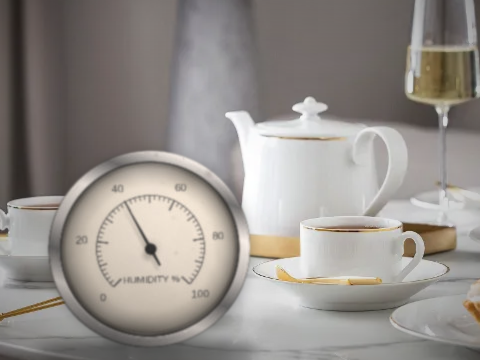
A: 40 %
